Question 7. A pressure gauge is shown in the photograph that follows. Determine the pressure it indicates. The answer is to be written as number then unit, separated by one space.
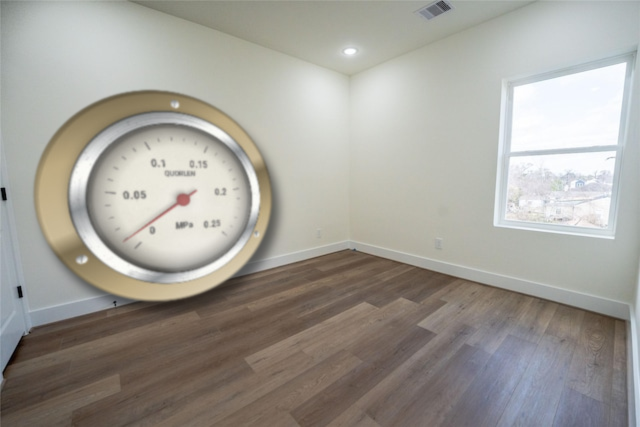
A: 0.01 MPa
